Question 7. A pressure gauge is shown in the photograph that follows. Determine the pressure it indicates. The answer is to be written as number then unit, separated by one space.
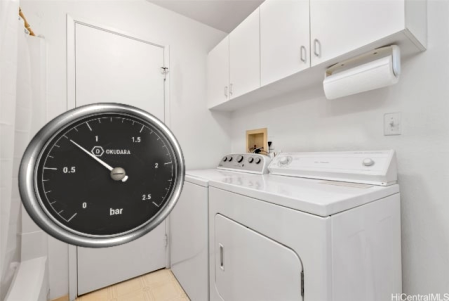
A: 0.8 bar
